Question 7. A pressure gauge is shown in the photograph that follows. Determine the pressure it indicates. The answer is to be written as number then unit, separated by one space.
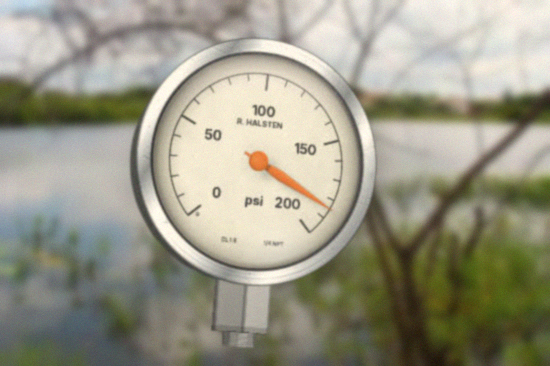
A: 185 psi
